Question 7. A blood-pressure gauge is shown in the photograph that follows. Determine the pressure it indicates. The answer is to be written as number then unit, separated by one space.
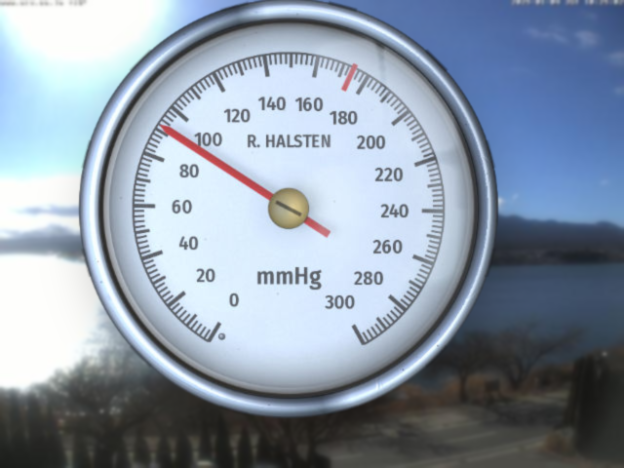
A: 92 mmHg
